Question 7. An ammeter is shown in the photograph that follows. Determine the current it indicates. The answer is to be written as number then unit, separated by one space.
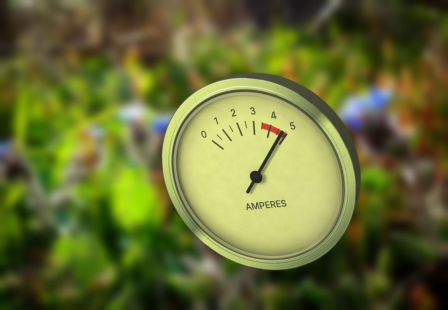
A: 4.75 A
